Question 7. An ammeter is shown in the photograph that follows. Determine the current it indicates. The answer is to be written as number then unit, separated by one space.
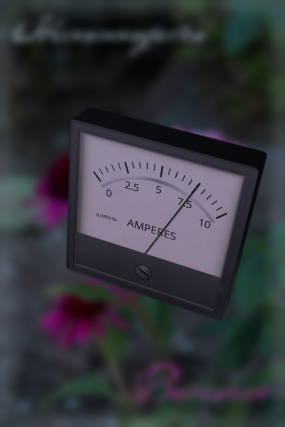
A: 7.5 A
